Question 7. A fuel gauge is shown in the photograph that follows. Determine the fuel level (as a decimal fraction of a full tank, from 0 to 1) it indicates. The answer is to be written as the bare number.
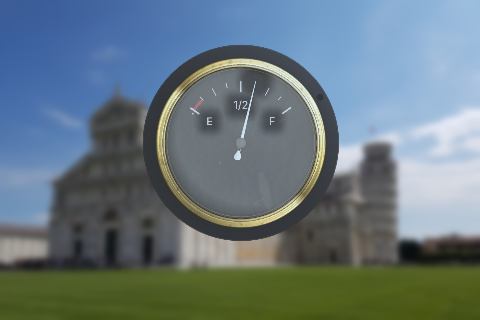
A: 0.625
